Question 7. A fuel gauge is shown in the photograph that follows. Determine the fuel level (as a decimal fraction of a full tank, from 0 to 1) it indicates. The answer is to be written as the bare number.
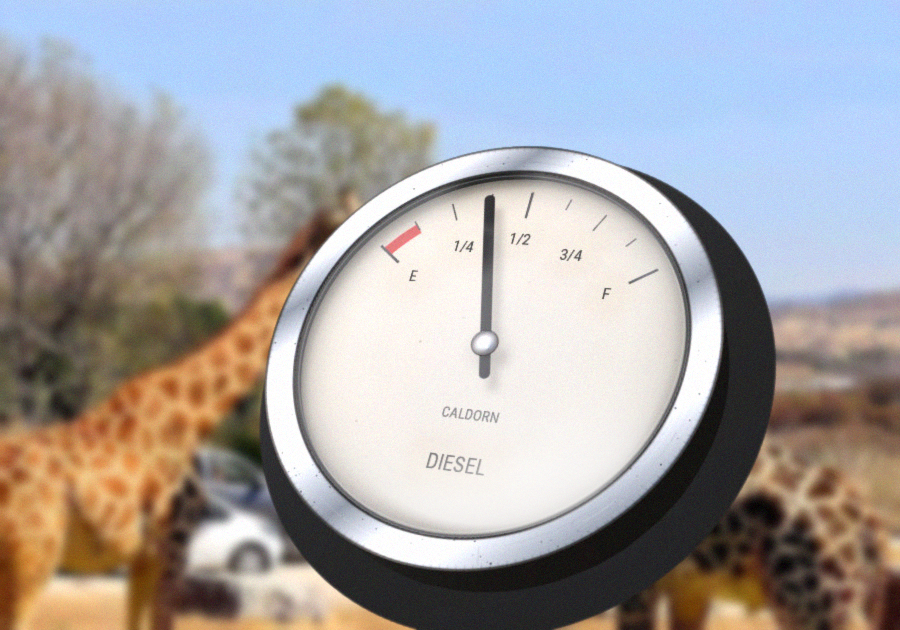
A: 0.375
